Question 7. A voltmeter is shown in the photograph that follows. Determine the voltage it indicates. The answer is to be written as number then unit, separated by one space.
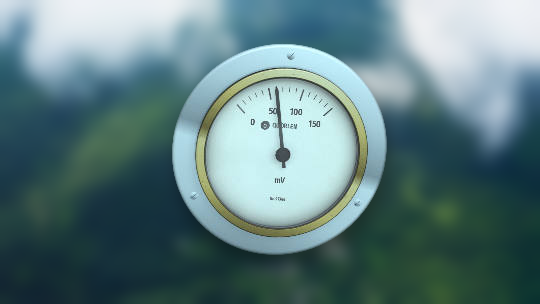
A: 60 mV
